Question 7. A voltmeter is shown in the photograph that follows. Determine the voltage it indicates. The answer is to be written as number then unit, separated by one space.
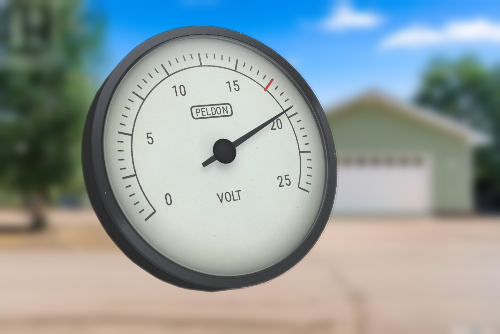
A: 19.5 V
